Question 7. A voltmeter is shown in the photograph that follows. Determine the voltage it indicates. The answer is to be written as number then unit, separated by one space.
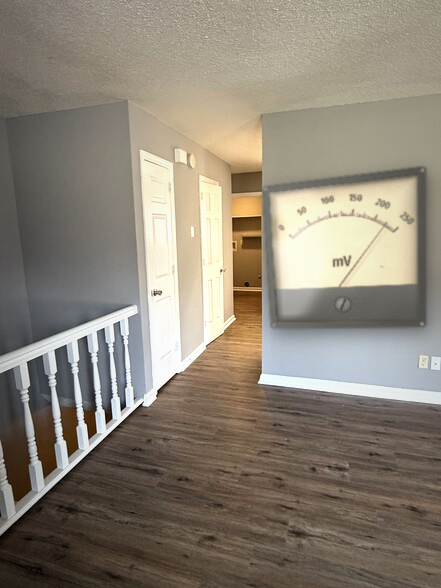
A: 225 mV
